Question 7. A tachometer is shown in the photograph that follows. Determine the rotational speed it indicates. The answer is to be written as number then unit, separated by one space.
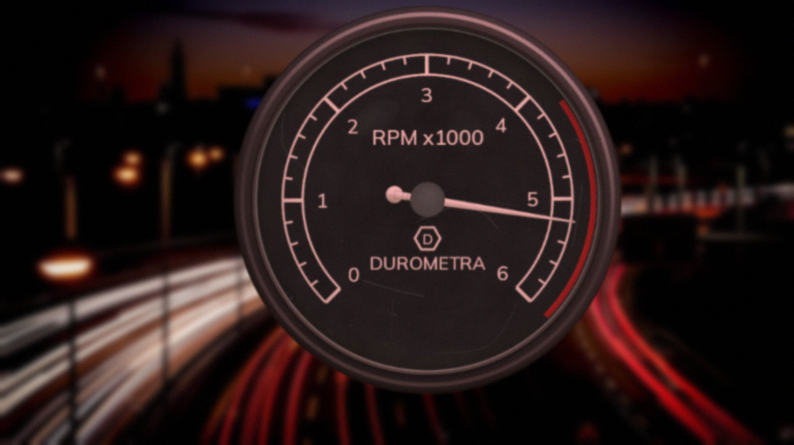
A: 5200 rpm
